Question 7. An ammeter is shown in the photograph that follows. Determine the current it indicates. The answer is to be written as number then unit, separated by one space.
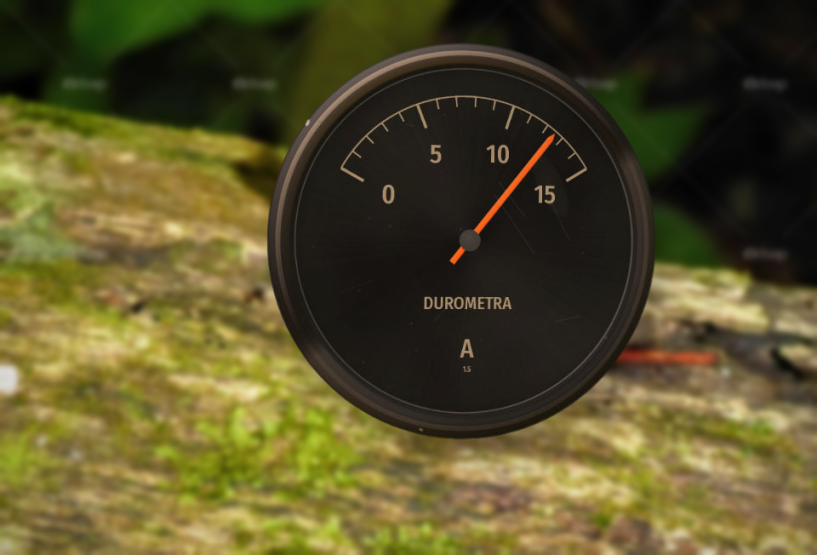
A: 12.5 A
